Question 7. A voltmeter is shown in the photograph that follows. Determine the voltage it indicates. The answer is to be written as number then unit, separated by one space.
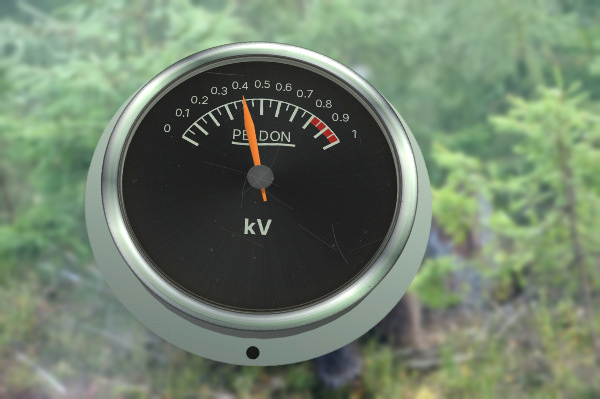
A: 0.4 kV
